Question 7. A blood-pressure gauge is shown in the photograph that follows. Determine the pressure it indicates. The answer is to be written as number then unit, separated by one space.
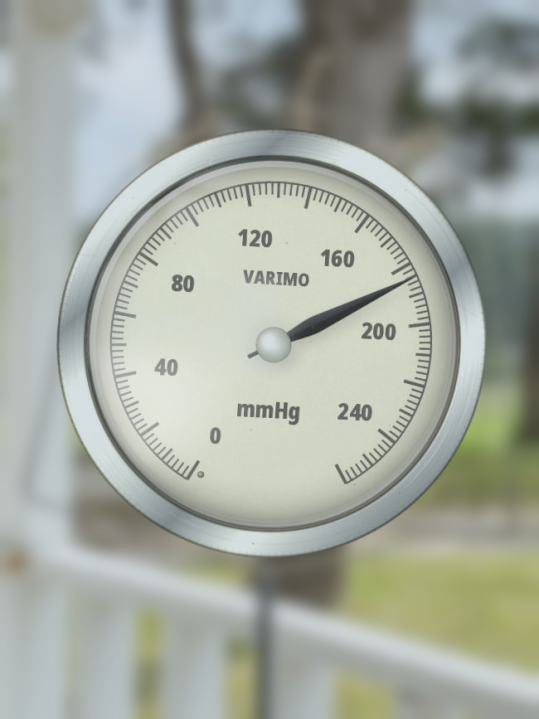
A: 184 mmHg
